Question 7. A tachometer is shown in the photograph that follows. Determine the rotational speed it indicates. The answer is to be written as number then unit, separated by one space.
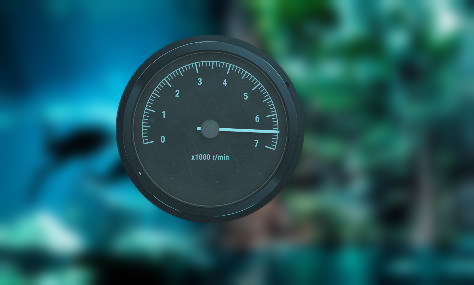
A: 6500 rpm
